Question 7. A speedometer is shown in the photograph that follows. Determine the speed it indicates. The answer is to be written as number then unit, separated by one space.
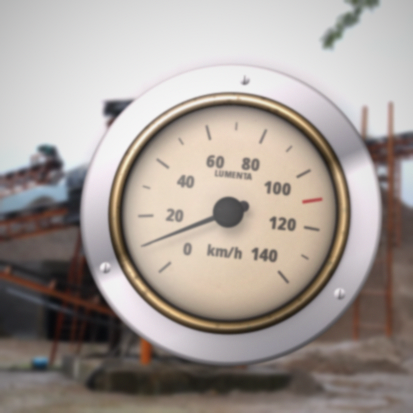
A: 10 km/h
